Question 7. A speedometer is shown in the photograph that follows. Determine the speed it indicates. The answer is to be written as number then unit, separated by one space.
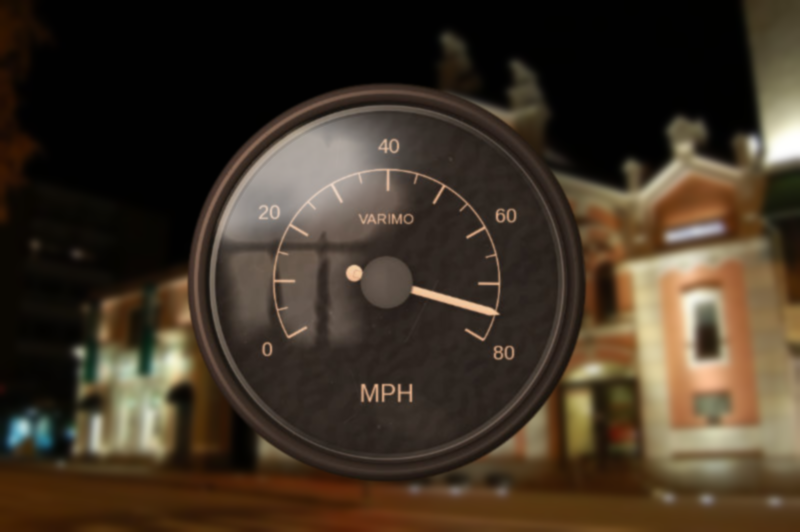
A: 75 mph
